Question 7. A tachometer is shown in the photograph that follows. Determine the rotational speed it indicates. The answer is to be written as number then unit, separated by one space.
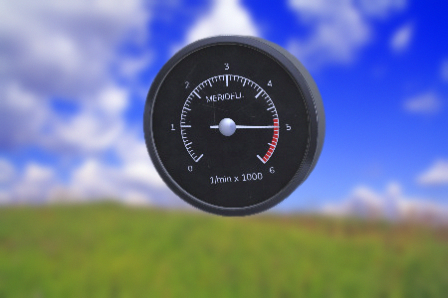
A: 5000 rpm
